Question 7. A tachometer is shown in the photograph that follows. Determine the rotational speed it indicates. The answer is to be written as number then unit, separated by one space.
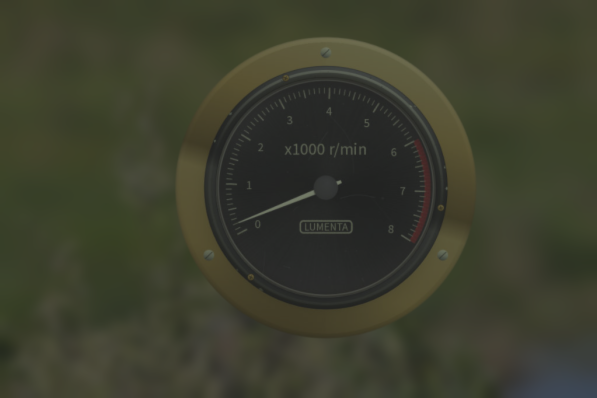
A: 200 rpm
